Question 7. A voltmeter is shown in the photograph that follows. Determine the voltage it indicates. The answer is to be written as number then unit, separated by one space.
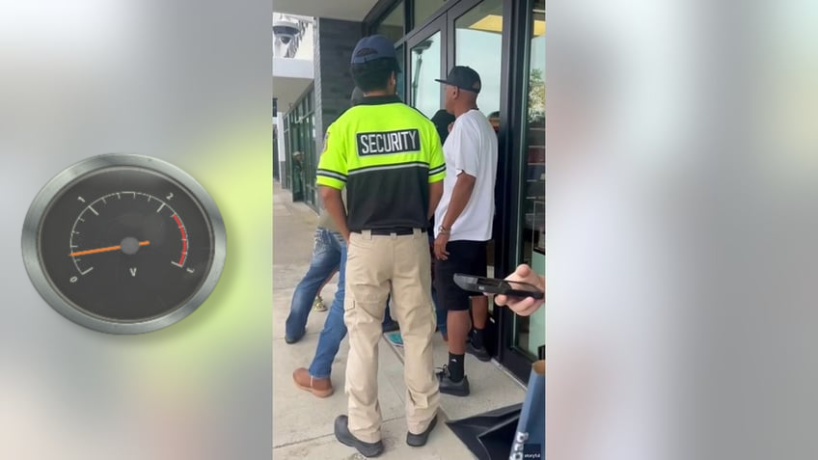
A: 0.3 V
